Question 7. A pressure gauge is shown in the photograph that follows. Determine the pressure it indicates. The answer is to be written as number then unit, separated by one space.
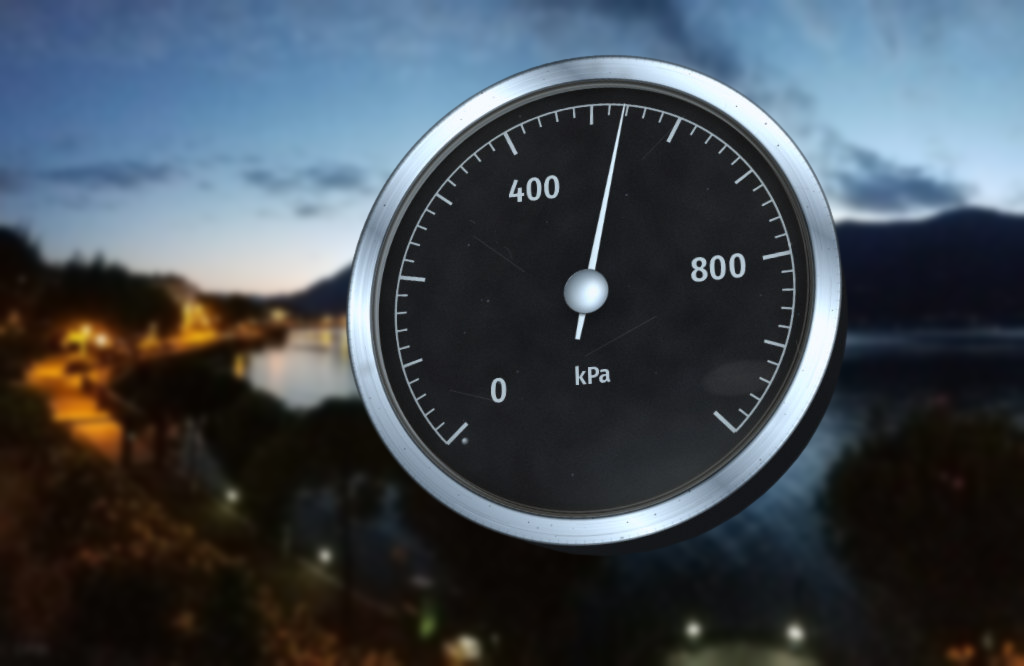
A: 540 kPa
